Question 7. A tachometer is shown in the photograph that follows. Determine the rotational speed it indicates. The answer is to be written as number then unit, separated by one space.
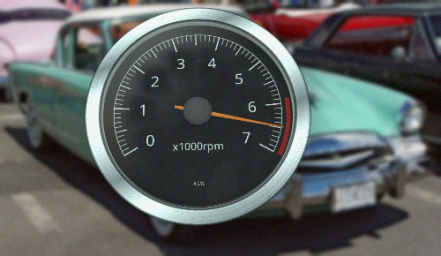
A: 6500 rpm
